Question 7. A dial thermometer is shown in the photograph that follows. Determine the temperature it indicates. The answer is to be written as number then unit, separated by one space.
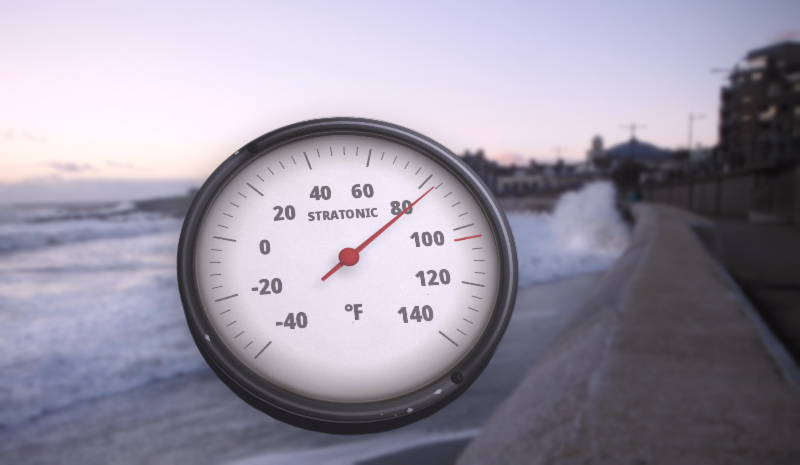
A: 84 °F
